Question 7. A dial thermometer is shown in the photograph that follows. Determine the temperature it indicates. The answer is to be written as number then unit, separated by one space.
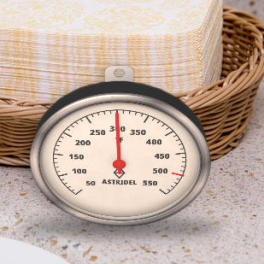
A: 300 °F
